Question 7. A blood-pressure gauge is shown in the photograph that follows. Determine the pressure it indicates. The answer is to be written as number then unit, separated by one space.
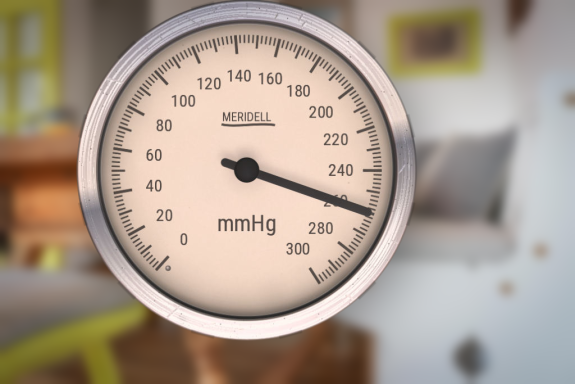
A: 260 mmHg
